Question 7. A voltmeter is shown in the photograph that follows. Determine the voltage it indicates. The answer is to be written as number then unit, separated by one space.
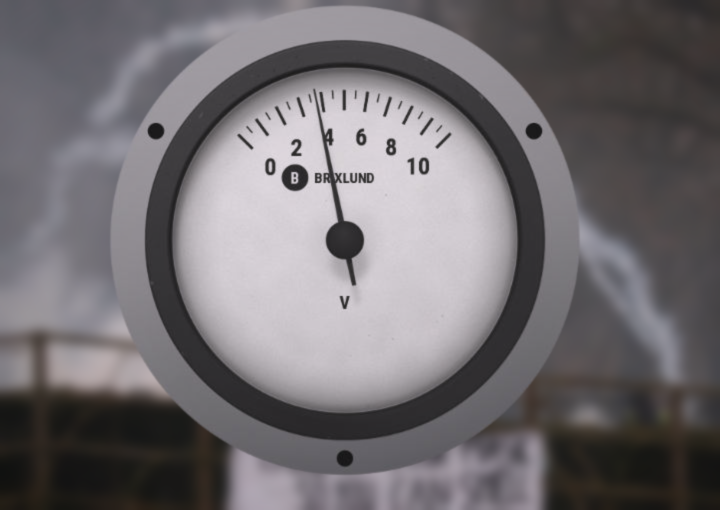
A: 3.75 V
